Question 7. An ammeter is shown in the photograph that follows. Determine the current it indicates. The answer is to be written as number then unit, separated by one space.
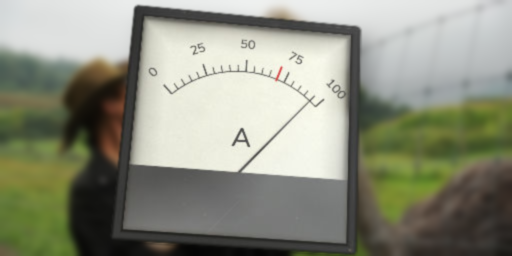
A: 95 A
